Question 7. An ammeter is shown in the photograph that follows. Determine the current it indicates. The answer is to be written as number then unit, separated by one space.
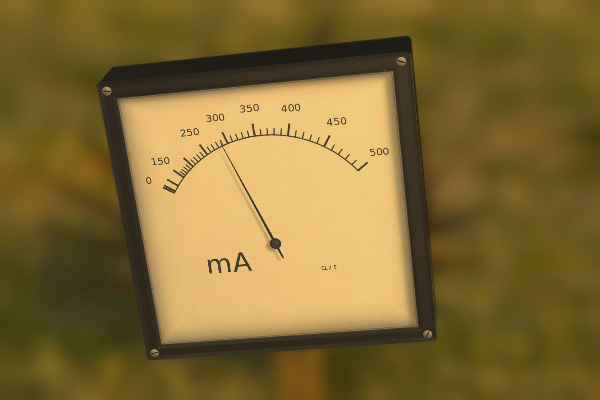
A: 290 mA
